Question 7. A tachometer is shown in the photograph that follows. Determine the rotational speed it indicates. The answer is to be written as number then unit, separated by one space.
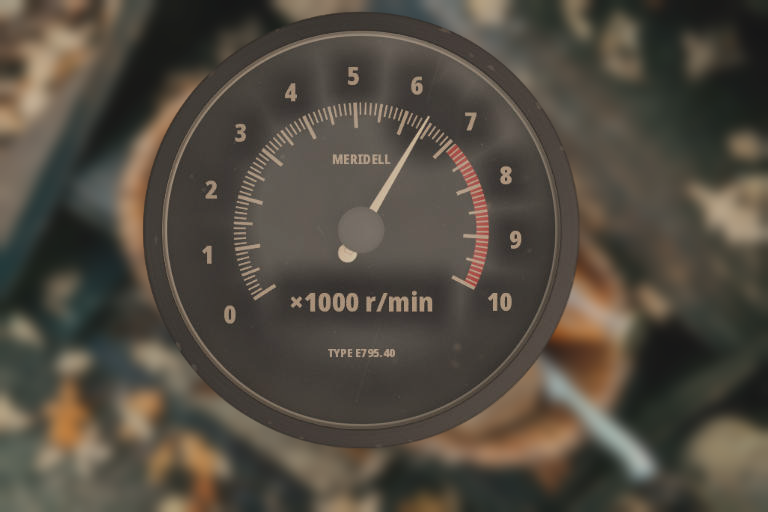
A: 6400 rpm
